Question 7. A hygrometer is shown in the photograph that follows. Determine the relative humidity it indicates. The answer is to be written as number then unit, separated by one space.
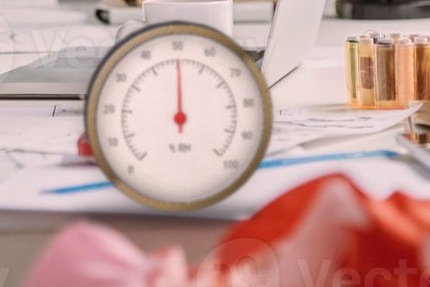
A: 50 %
